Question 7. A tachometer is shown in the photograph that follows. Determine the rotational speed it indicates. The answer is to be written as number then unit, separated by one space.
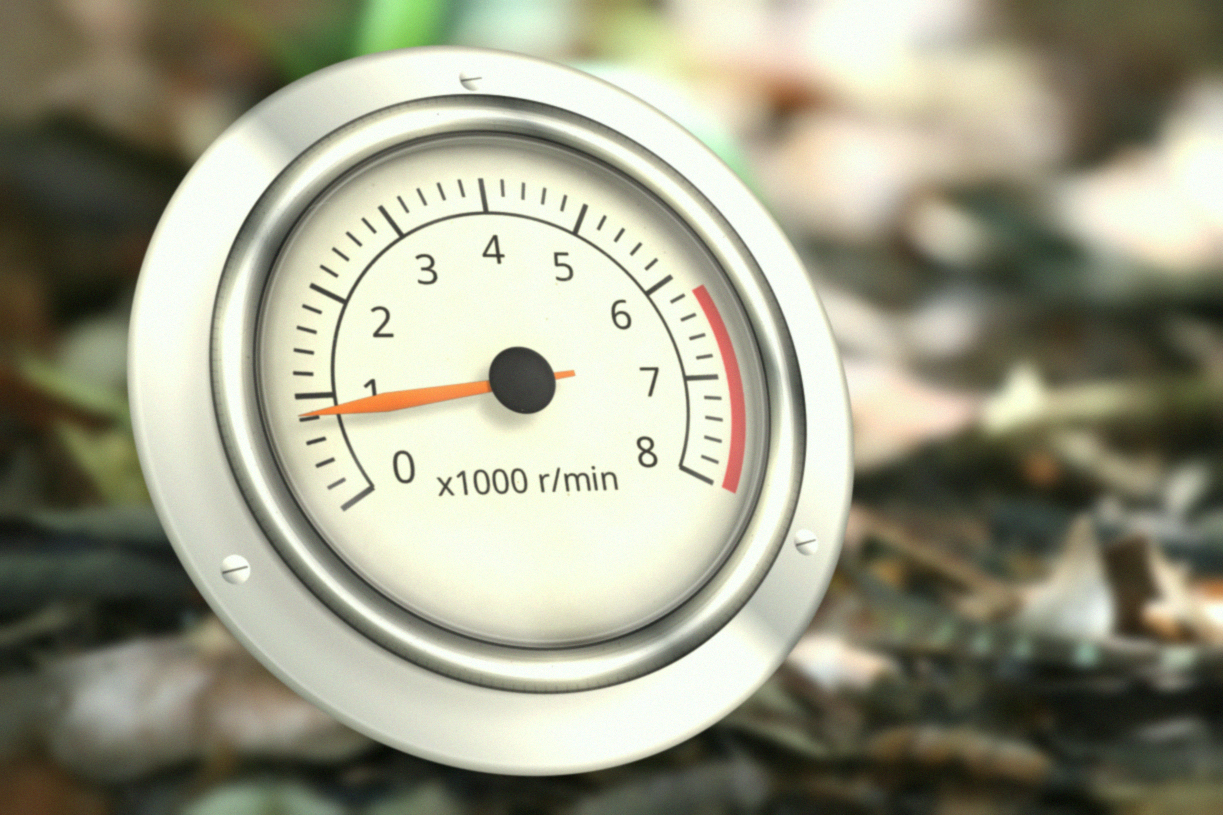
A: 800 rpm
